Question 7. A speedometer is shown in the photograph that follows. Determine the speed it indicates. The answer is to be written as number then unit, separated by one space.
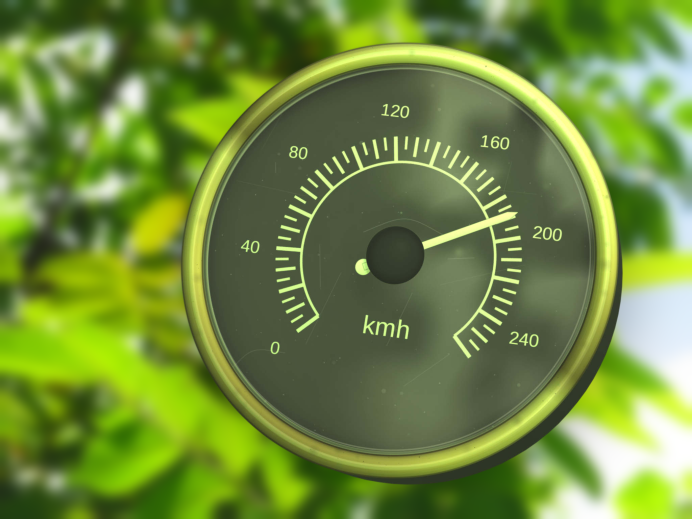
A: 190 km/h
